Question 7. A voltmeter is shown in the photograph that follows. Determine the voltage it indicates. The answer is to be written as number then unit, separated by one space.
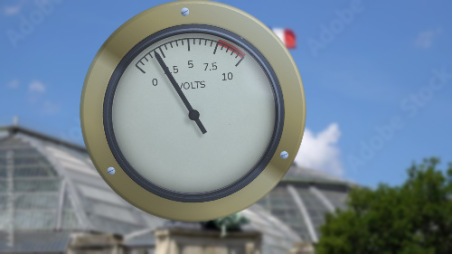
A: 2 V
